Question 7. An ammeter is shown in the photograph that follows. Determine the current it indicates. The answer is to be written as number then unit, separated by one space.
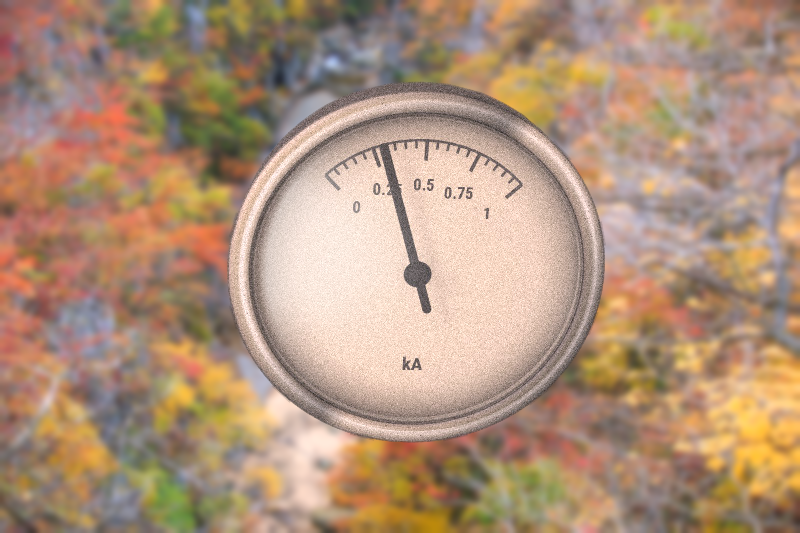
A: 0.3 kA
